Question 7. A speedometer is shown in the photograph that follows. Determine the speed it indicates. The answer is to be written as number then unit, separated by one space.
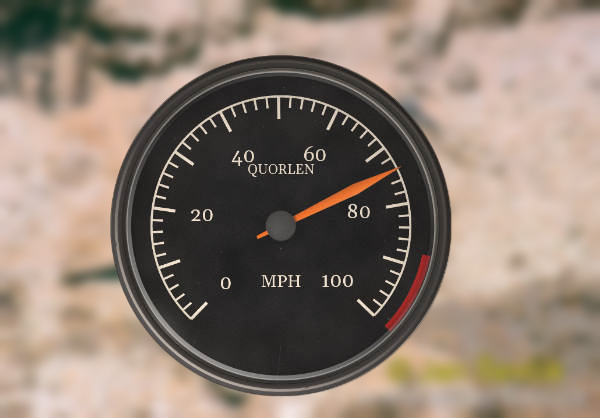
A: 74 mph
